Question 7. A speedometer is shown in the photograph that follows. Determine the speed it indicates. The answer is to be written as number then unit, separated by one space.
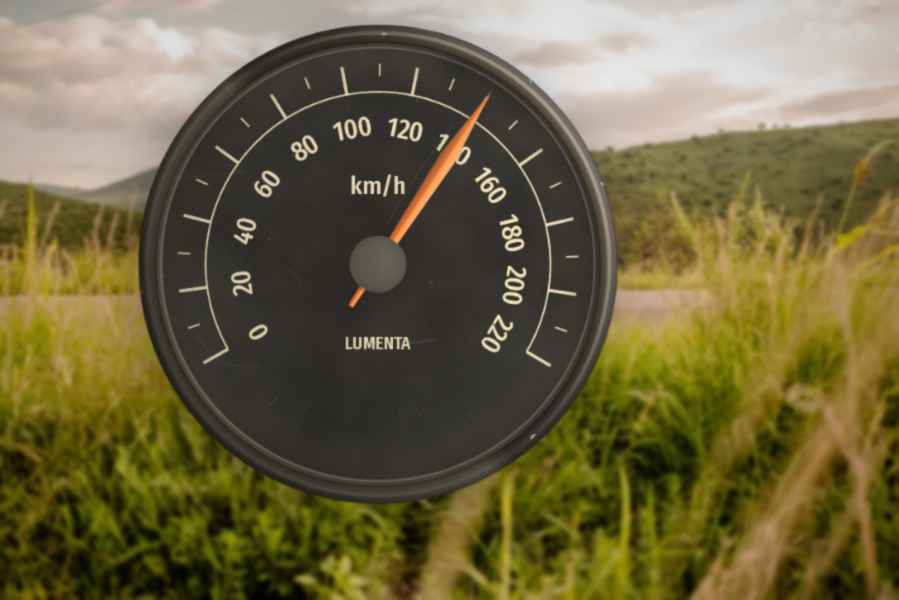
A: 140 km/h
